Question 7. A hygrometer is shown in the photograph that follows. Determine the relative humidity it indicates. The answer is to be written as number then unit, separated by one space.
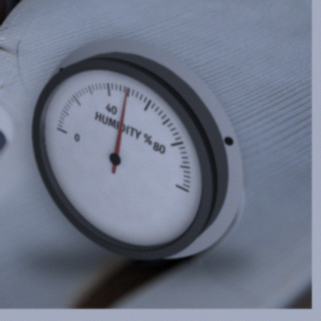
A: 50 %
